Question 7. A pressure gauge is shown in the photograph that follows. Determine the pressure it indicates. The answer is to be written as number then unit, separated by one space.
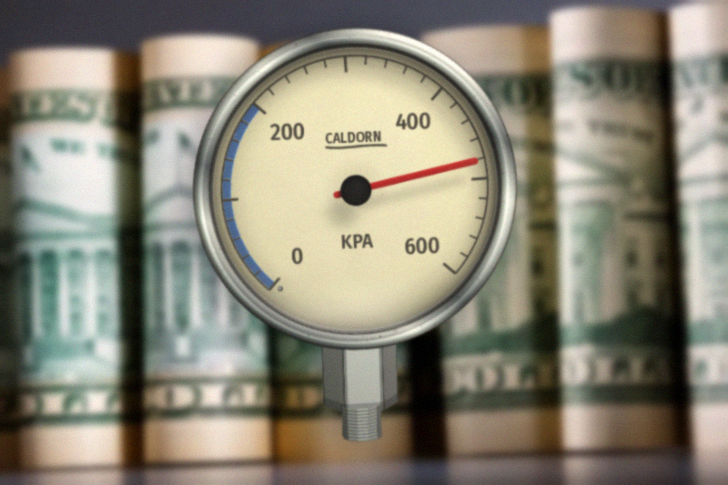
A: 480 kPa
